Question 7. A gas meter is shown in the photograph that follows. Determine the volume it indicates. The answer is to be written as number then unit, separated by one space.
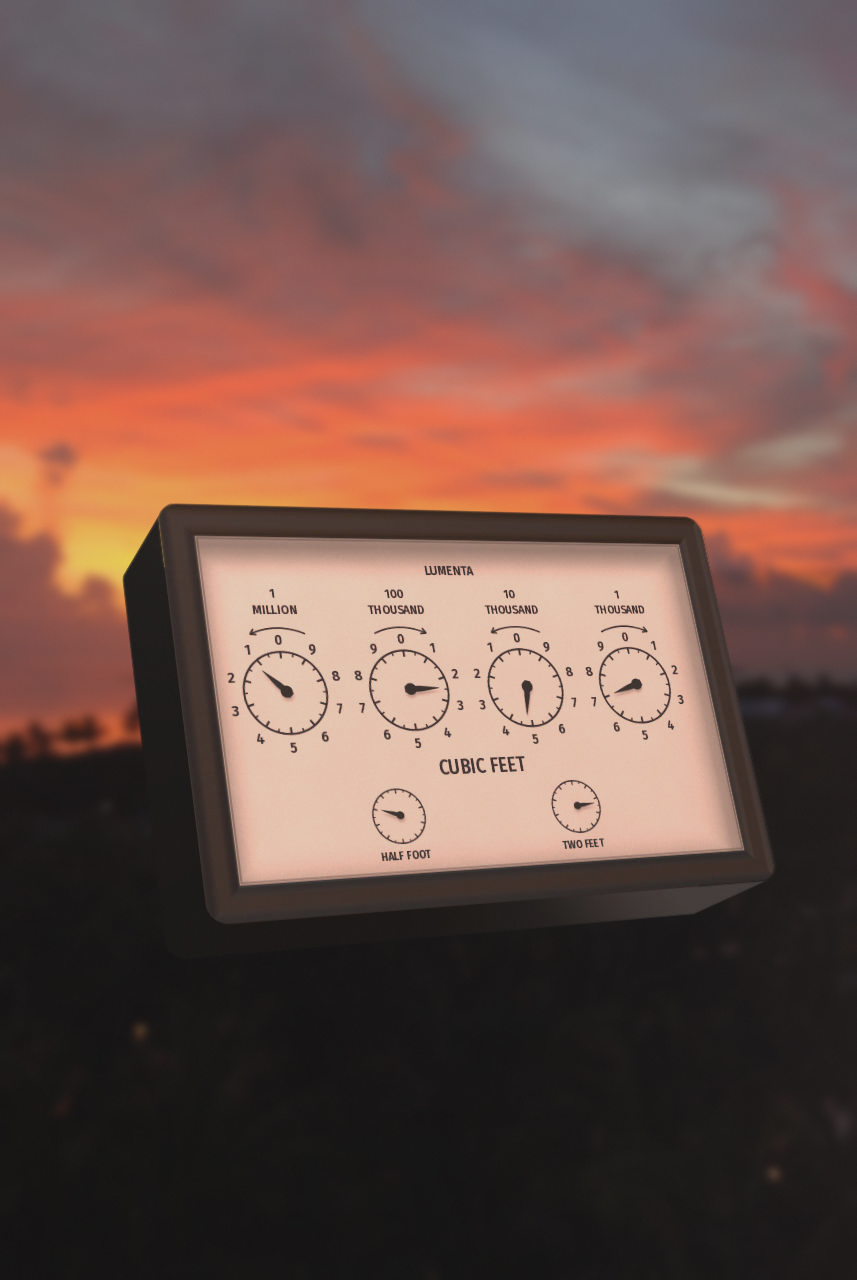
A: 124700 ft³
